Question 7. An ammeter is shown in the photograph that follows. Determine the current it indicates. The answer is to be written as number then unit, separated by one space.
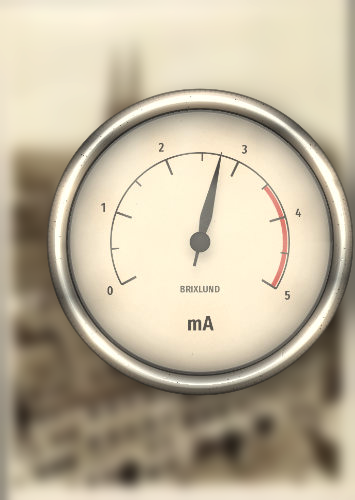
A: 2.75 mA
